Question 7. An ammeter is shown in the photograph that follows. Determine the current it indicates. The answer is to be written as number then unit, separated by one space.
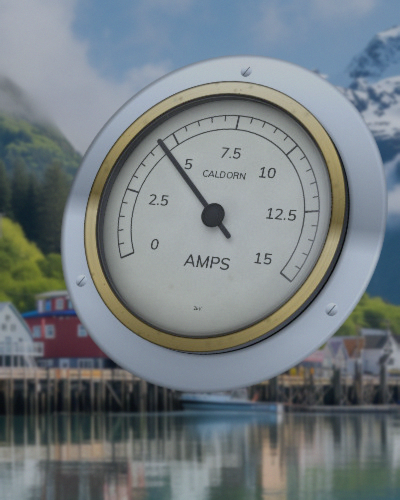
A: 4.5 A
